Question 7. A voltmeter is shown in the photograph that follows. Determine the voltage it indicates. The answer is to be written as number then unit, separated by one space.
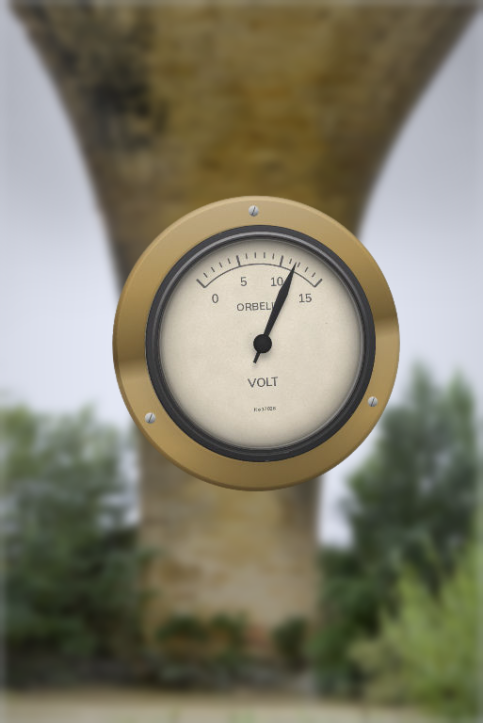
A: 11.5 V
